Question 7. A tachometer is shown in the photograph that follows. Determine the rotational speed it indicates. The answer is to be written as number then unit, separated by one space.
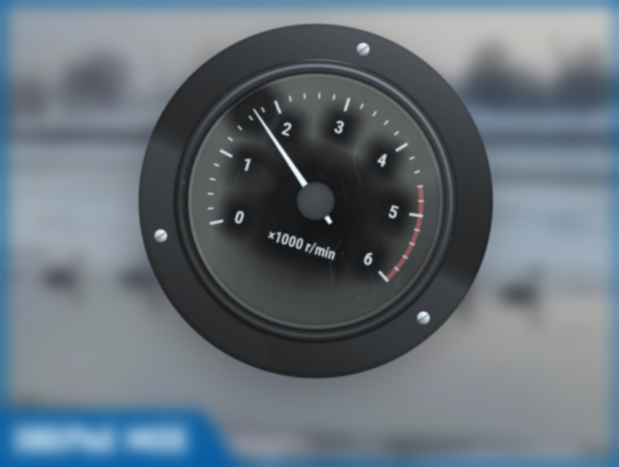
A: 1700 rpm
